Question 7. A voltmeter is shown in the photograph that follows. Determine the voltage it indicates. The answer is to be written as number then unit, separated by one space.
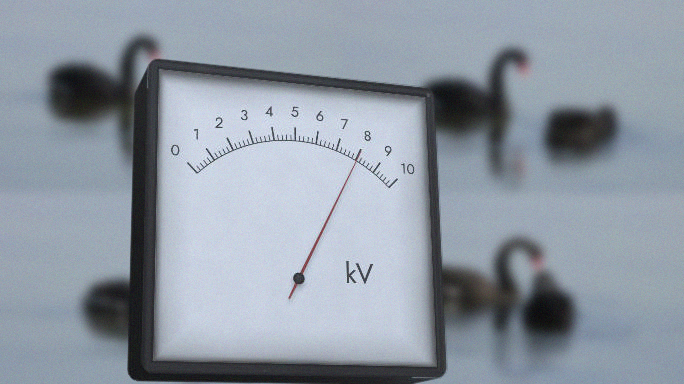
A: 8 kV
